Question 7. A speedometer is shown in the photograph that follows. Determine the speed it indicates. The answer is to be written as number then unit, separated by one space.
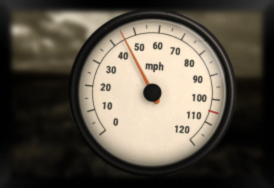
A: 45 mph
